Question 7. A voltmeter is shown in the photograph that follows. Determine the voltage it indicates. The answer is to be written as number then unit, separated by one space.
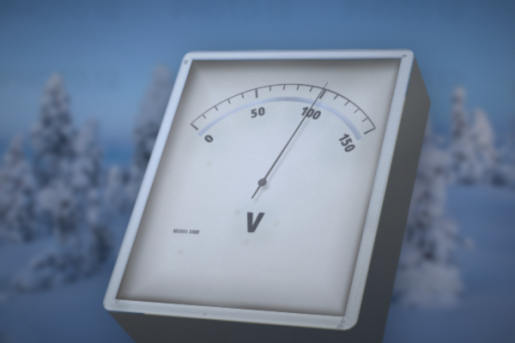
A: 100 V
